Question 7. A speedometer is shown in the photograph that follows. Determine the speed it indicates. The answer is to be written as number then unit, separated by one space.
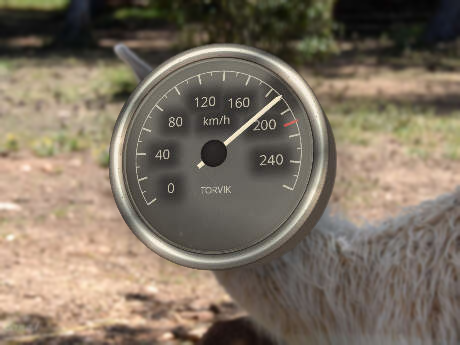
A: 190 km/h
